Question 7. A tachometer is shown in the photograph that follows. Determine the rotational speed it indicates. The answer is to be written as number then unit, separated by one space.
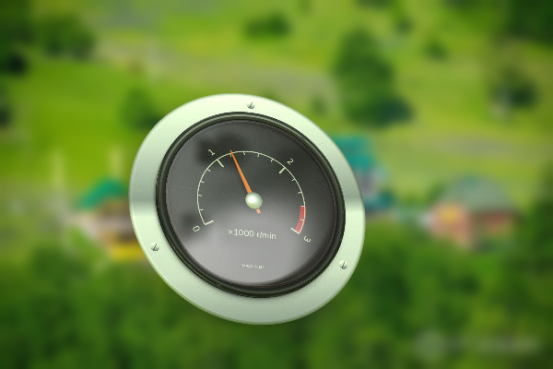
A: 1200 rpm
